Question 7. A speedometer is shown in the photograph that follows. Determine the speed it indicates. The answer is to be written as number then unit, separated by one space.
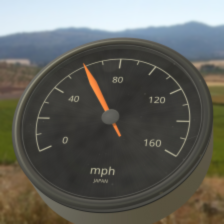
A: 60 mph
